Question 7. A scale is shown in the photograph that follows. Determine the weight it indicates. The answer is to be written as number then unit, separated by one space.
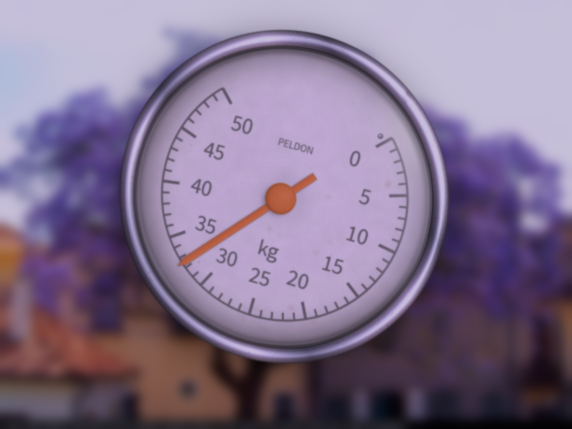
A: 32.5 kg
